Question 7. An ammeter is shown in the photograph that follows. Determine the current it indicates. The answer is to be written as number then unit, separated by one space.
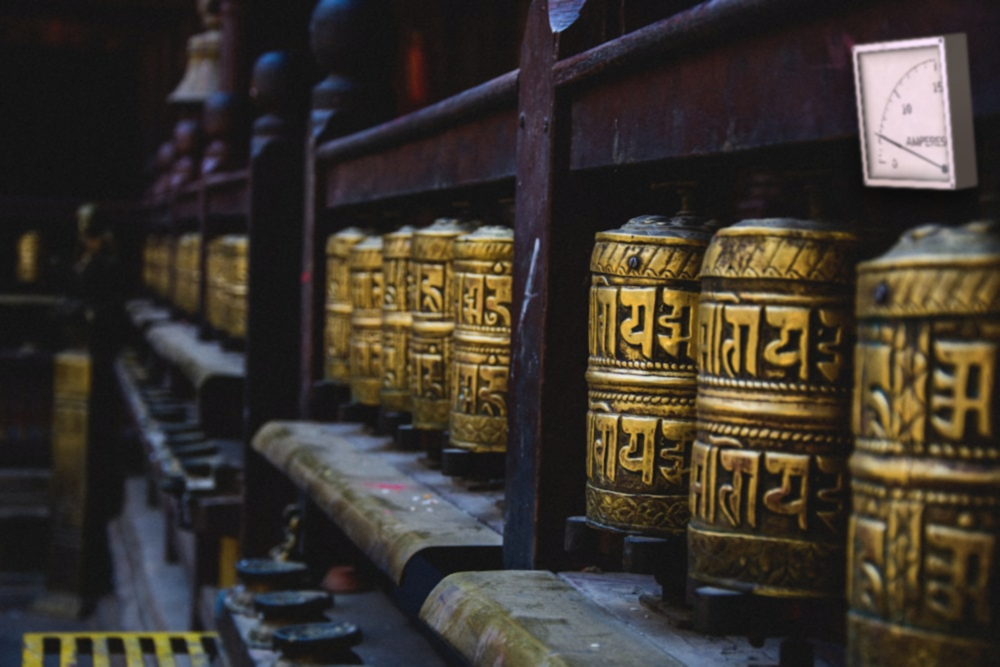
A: 5 A
